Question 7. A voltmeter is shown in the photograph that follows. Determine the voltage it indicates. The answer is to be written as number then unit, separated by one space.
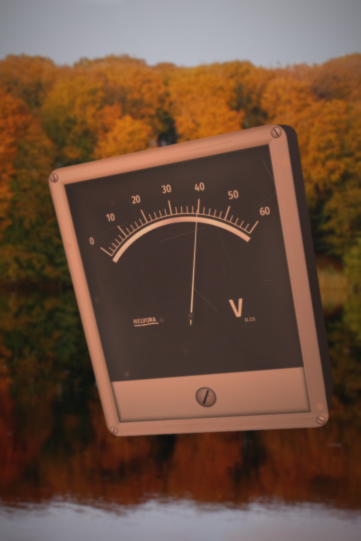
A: 40 V
